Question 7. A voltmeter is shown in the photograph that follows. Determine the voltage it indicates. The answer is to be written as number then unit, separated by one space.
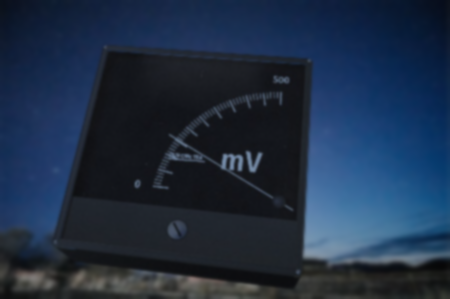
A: 150 mV
